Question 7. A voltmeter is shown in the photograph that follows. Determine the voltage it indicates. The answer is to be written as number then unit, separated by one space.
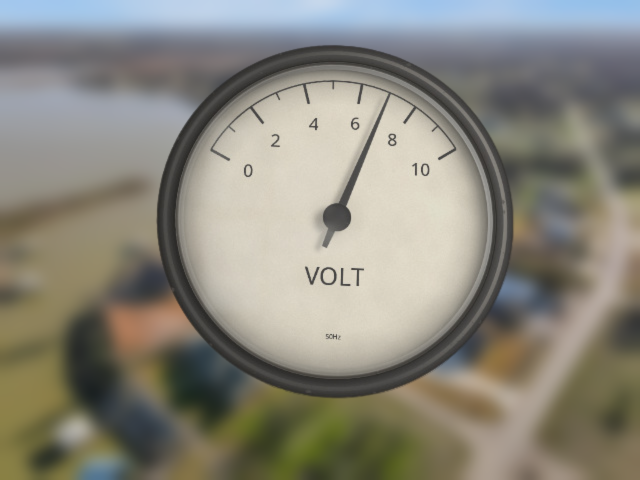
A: 7 V
